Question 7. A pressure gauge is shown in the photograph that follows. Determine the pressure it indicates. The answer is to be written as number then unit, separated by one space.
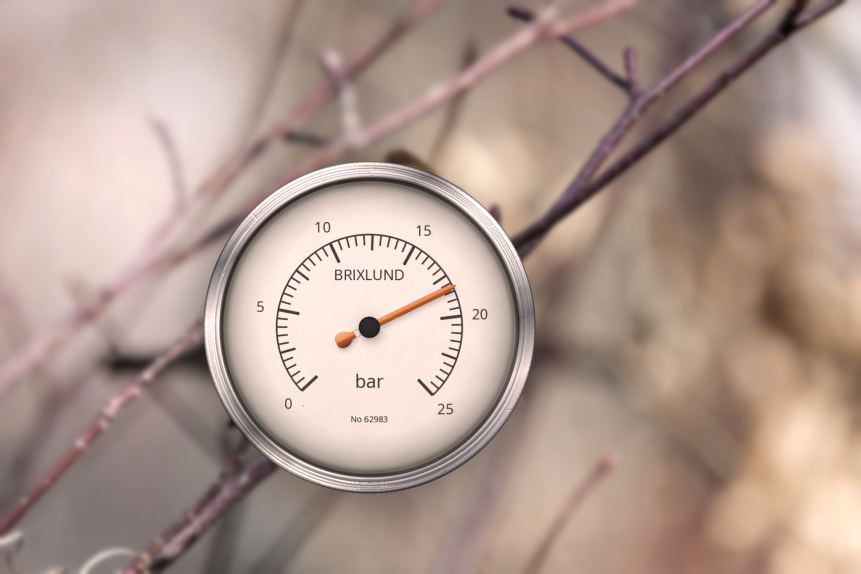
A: 18.25 bar
